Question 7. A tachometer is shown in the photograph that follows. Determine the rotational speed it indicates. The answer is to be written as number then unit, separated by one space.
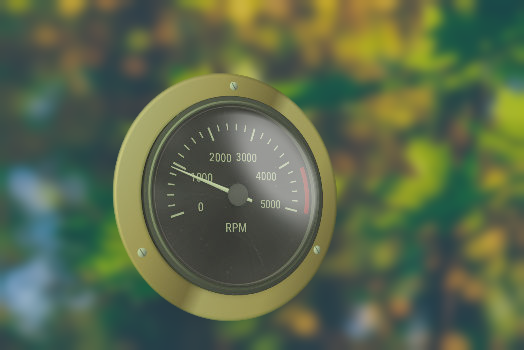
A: 900 rpm
